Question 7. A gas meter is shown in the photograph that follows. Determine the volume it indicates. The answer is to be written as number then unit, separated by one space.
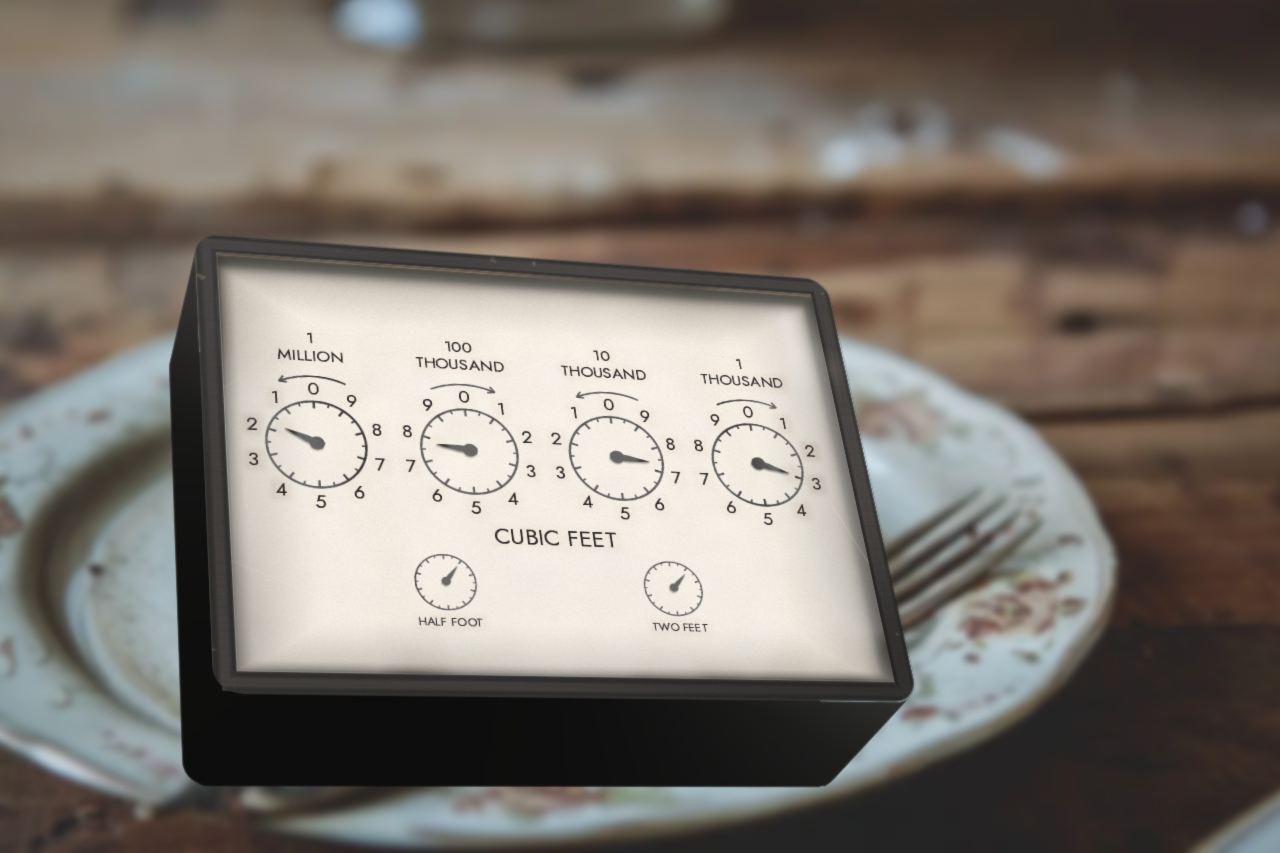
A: 177300 ft³
